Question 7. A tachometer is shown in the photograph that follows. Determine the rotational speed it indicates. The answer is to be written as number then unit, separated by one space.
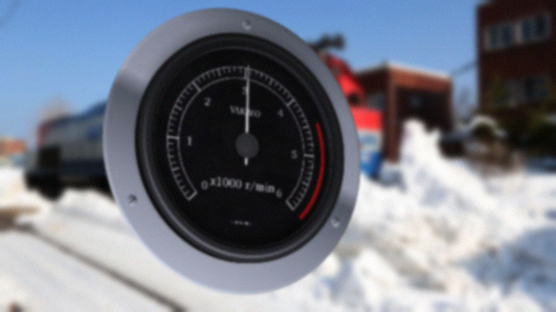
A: 3000 rpm
